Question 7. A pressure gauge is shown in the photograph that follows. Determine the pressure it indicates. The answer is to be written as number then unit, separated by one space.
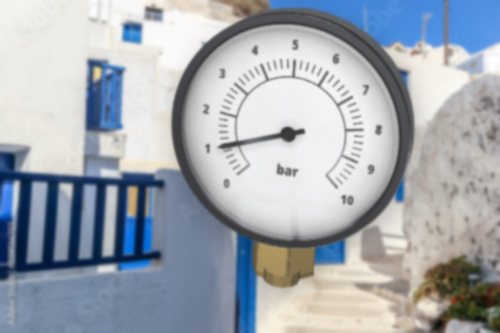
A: 1 bar
